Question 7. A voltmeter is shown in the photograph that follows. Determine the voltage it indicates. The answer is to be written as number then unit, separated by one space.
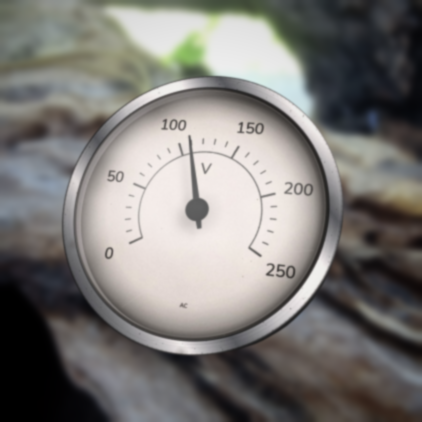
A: 110 V
